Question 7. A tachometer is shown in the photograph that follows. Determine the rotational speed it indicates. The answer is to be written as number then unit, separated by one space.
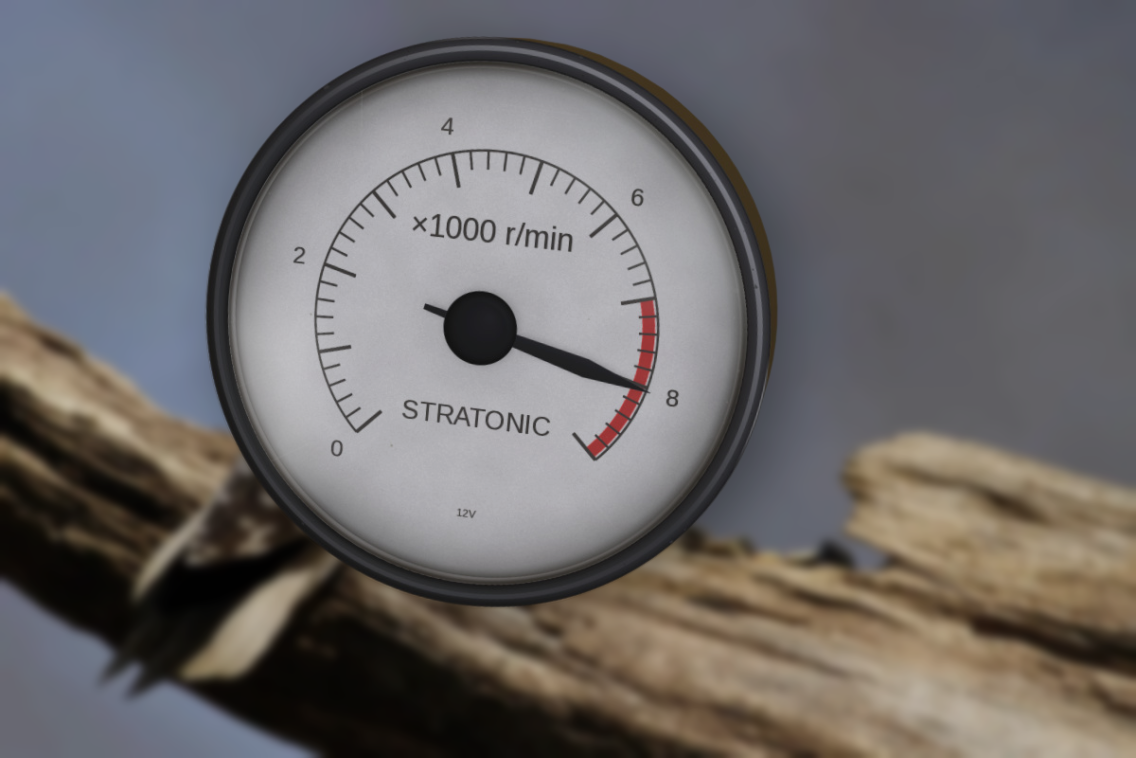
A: 8000 rpm
